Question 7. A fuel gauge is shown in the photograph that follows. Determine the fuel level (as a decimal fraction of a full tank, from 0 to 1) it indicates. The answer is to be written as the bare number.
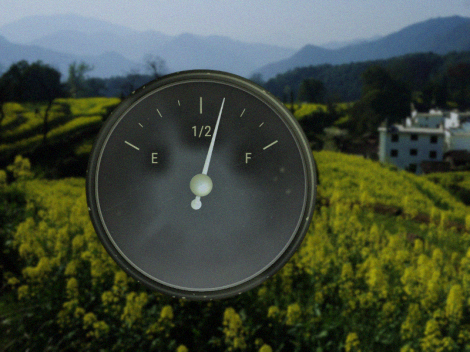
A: 0.625
